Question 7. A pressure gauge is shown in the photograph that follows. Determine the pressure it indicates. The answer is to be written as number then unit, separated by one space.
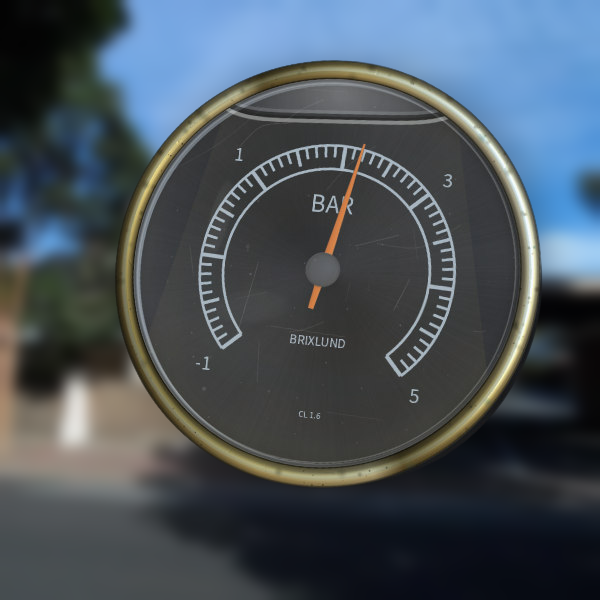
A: 2.2 bar
